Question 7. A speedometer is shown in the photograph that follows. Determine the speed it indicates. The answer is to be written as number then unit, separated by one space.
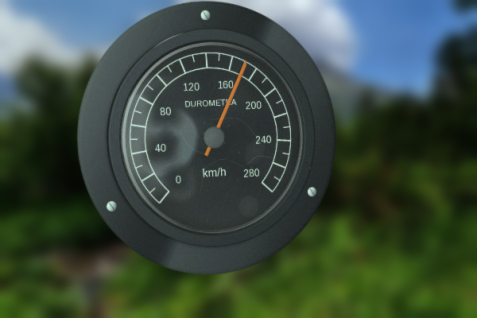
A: 170 km/h
